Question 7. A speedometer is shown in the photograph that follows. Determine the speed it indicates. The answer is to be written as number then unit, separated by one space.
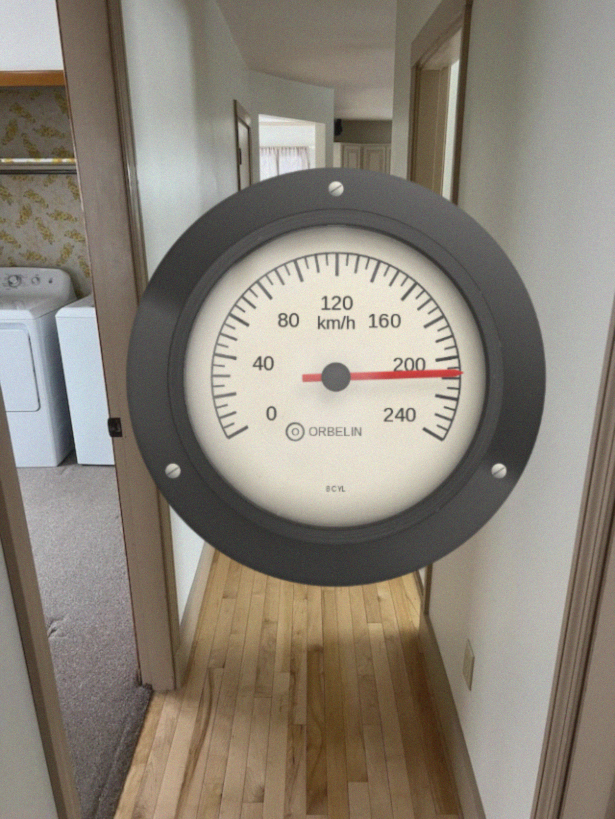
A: 207.5 km/h
